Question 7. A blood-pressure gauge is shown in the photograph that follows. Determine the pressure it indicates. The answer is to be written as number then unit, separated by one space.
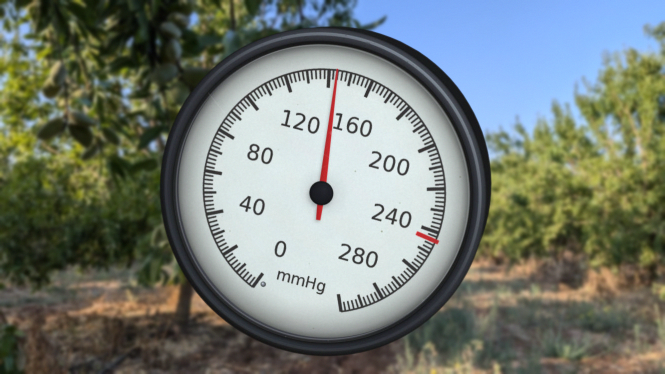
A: 144 mmHg
